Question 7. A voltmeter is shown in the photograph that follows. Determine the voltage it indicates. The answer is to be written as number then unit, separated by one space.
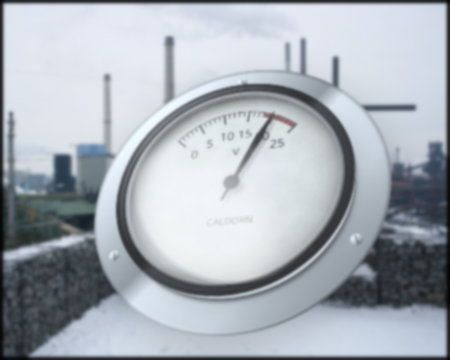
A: 20 V
